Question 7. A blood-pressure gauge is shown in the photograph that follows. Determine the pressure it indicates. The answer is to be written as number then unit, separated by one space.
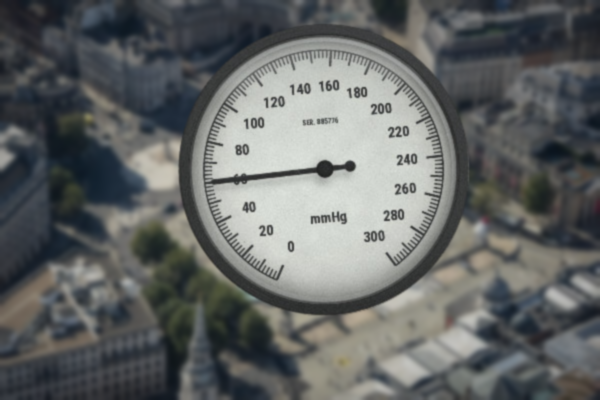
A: 60 mmHg
